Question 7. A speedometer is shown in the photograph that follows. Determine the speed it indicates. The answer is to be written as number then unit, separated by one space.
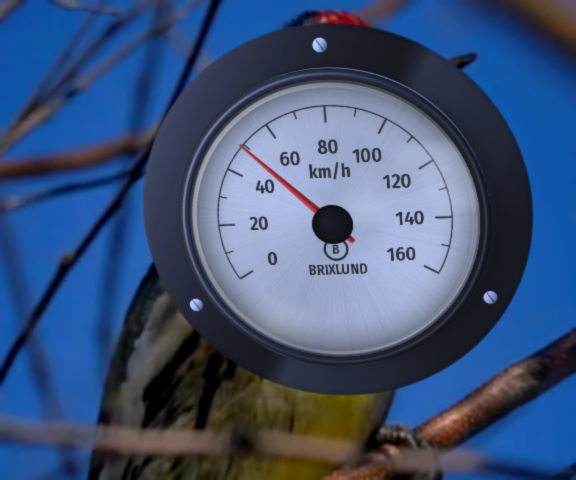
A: 50 km/h
